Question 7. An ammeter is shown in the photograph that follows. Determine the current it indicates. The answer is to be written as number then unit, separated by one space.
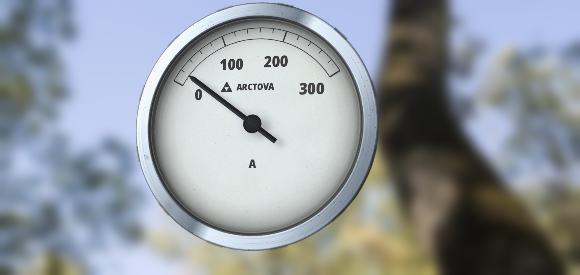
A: 20 A
